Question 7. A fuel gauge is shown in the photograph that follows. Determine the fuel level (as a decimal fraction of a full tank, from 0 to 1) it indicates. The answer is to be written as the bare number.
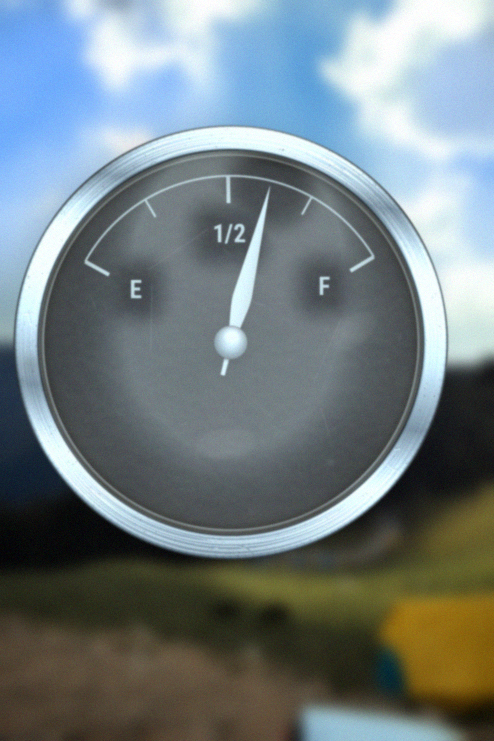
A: 0.625
